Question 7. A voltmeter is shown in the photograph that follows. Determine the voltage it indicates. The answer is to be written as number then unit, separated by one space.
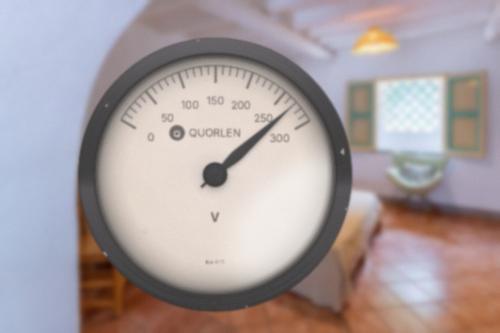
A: 270 V
